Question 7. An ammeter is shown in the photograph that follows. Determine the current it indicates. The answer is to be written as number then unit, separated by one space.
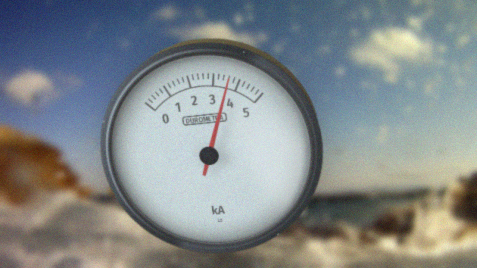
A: 3.6 kA
